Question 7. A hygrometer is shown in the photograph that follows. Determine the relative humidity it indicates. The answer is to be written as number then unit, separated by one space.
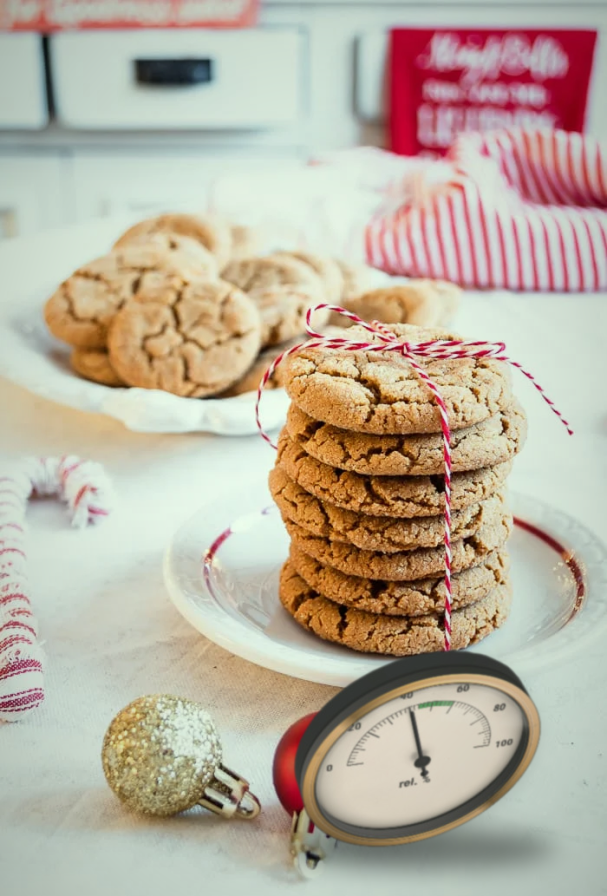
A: 40 %
